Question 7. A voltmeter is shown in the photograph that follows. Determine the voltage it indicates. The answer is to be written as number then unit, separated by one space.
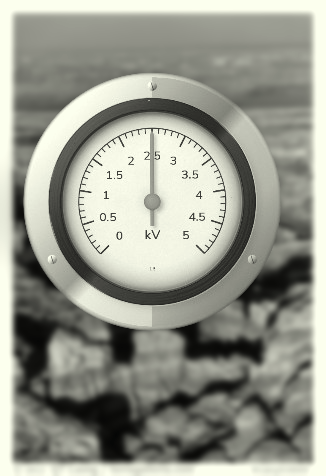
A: 2.5 kV
